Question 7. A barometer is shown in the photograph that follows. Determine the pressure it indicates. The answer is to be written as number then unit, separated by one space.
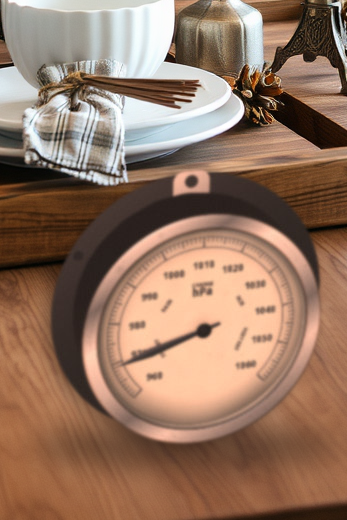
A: 970 hPa
